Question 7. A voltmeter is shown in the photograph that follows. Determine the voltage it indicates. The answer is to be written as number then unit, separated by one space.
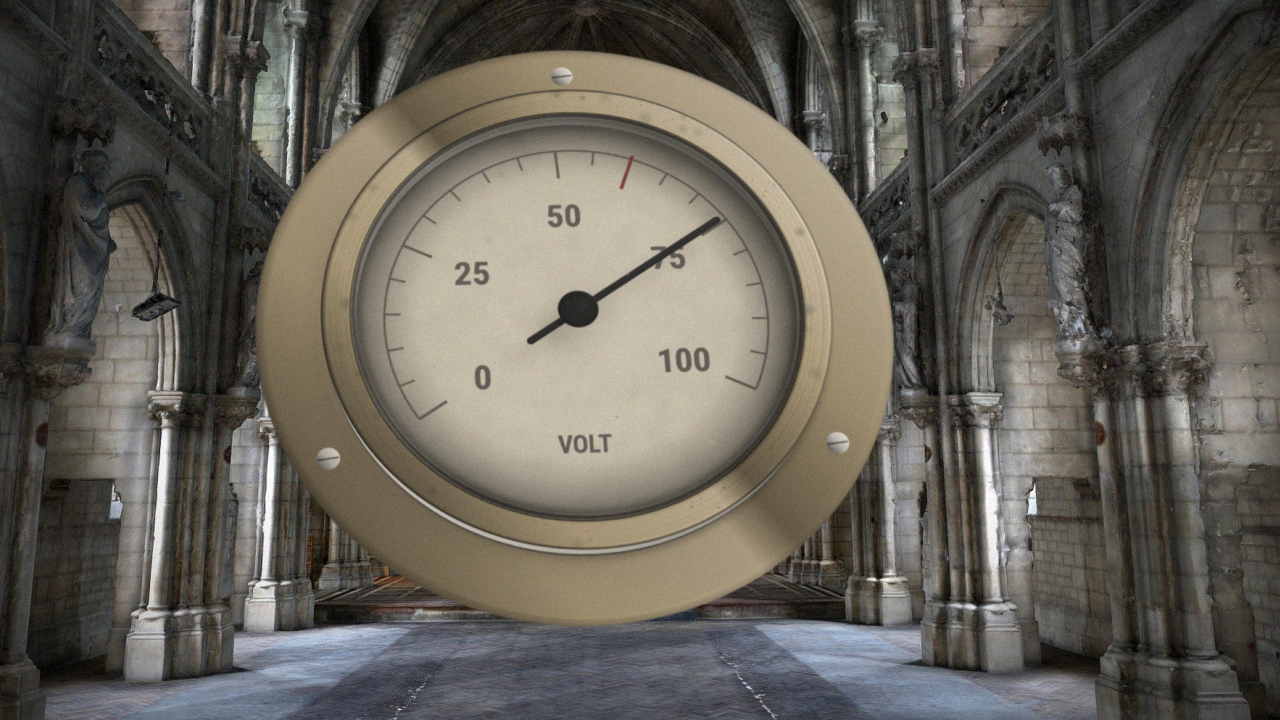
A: 75 V
